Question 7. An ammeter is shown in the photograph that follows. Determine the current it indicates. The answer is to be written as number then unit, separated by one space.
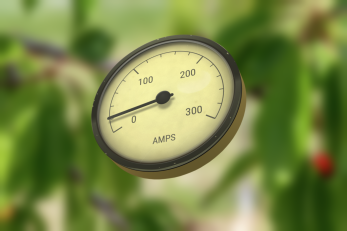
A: 20 A
